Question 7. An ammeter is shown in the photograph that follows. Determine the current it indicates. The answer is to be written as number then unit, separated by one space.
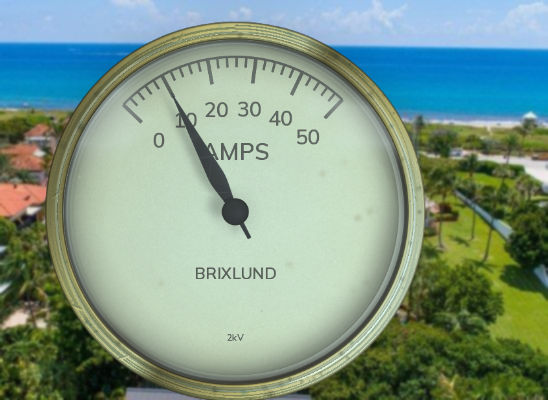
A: 10 A
